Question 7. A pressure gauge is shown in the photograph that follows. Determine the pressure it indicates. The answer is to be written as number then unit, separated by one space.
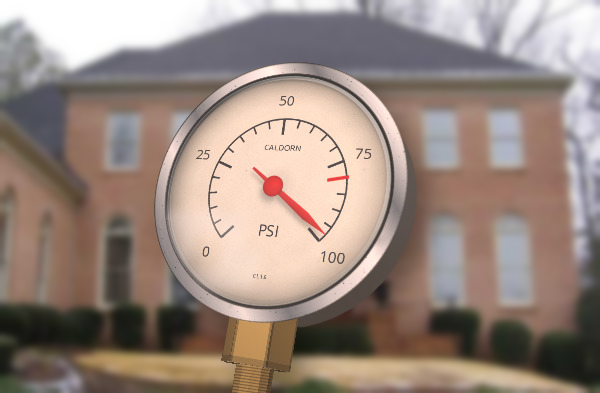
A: 97.5 psi
